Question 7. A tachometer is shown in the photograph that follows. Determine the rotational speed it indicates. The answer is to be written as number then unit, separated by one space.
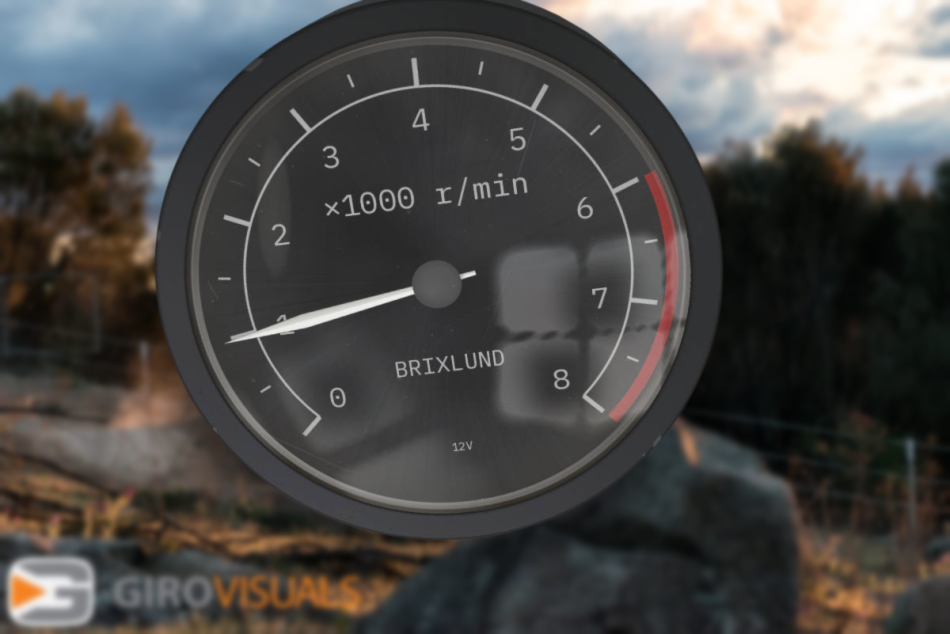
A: 1000 rpm
